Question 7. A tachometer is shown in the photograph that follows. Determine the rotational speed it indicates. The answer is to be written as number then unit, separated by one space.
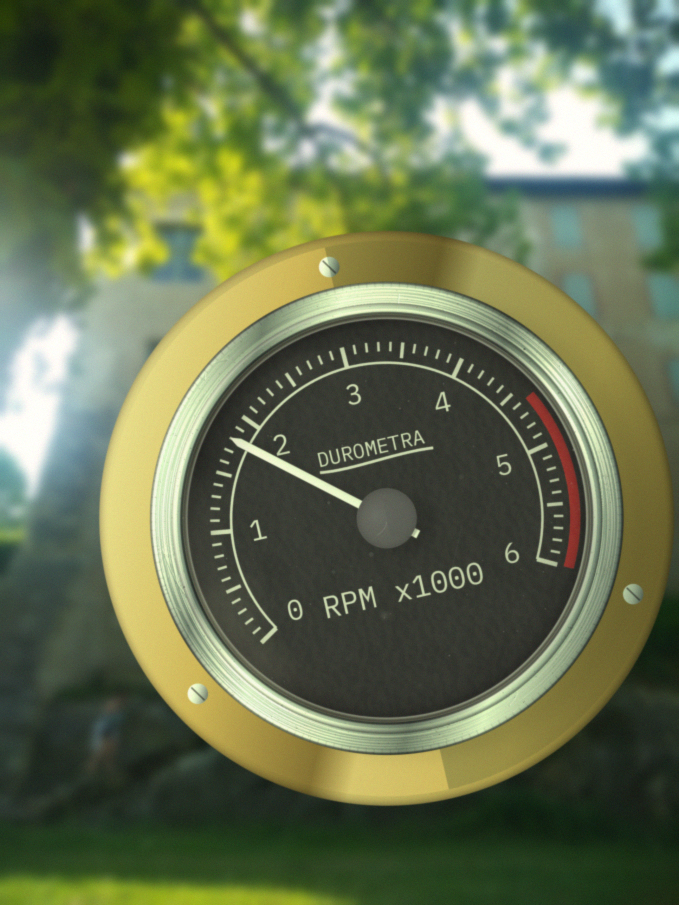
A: 1800 rpm
